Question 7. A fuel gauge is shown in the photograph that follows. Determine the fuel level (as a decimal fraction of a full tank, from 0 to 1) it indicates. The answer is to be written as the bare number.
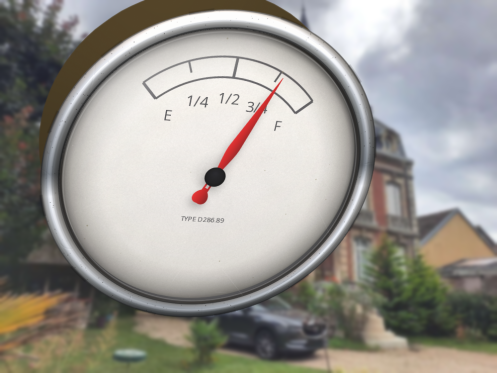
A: 0.75
